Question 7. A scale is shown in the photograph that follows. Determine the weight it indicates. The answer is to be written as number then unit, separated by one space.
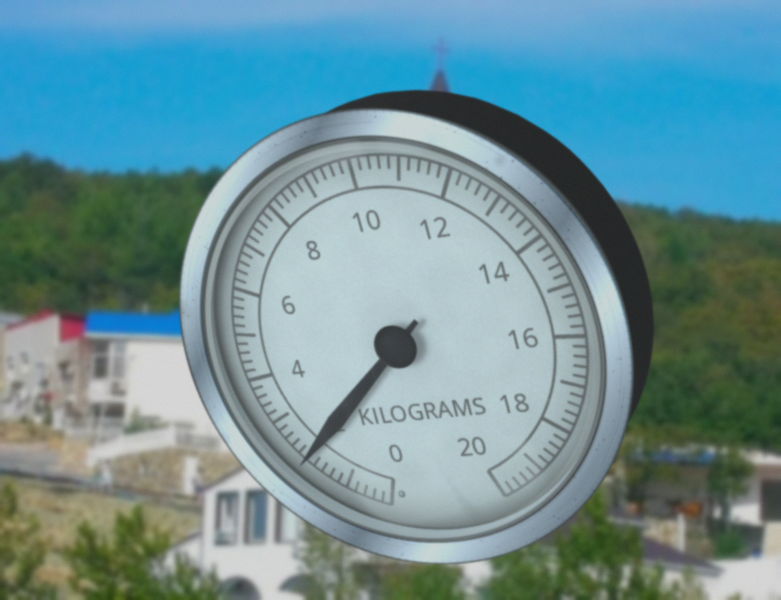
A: 2 kg
